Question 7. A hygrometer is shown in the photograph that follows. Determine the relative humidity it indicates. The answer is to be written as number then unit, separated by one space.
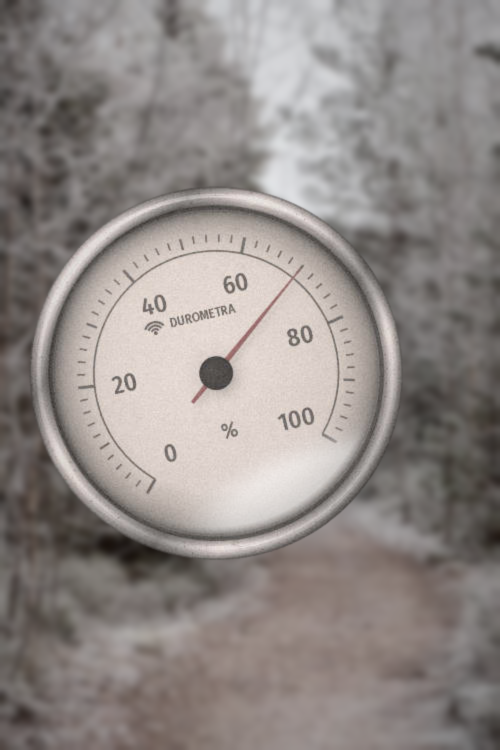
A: 70 %
